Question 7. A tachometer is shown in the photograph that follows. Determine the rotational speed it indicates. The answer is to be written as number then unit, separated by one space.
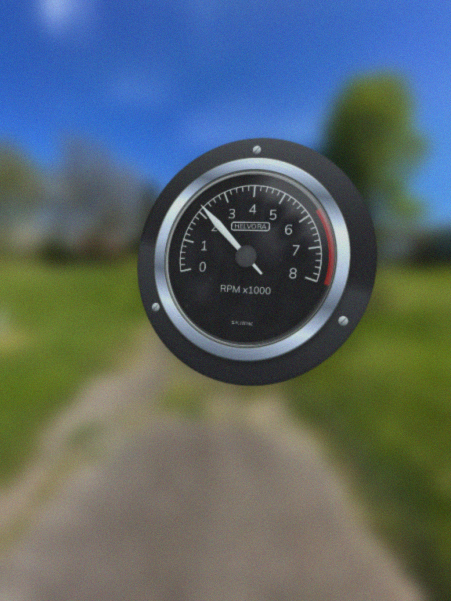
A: 2200 rpm
